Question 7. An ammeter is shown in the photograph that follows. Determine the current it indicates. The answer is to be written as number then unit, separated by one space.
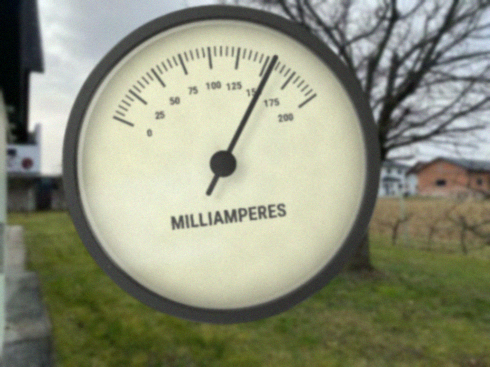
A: 155 mA
